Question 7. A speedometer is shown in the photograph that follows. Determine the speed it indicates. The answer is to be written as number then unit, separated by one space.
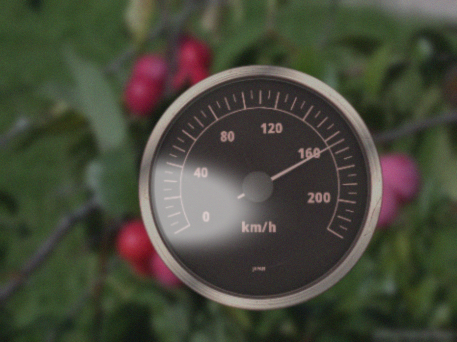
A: 165 km/h
